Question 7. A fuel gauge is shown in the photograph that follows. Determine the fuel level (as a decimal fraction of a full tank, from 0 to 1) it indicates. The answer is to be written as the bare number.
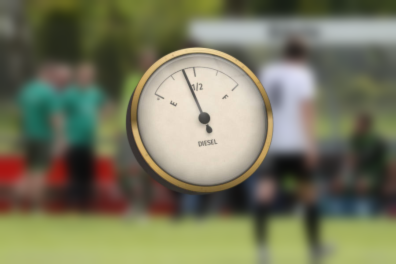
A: 0.375
